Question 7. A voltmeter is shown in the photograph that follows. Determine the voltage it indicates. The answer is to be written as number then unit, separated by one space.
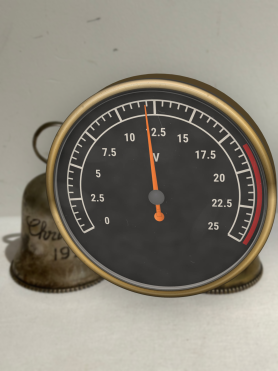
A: 12 V
